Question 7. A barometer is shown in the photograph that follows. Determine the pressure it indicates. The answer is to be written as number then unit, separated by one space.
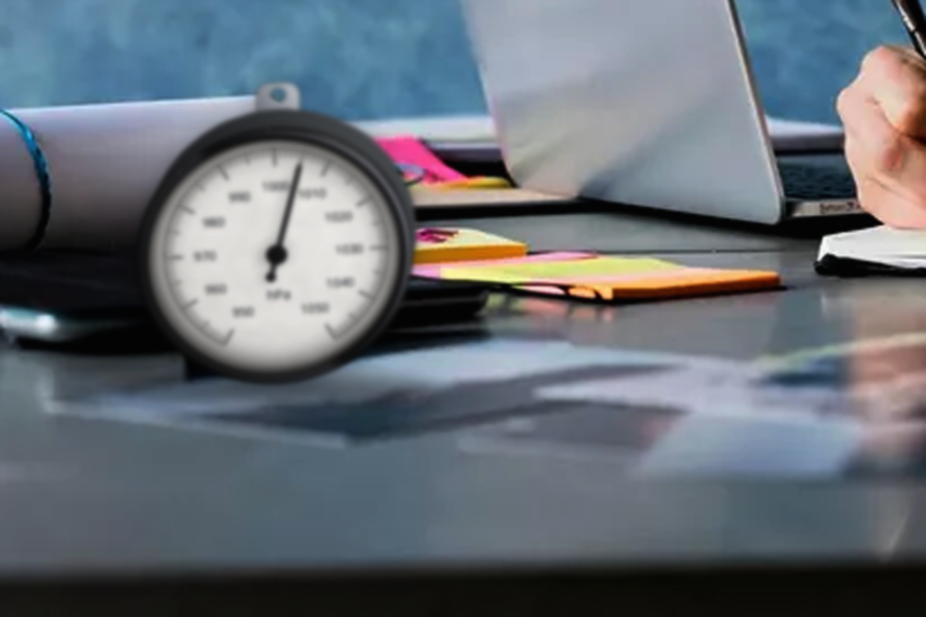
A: 1005 hPa
